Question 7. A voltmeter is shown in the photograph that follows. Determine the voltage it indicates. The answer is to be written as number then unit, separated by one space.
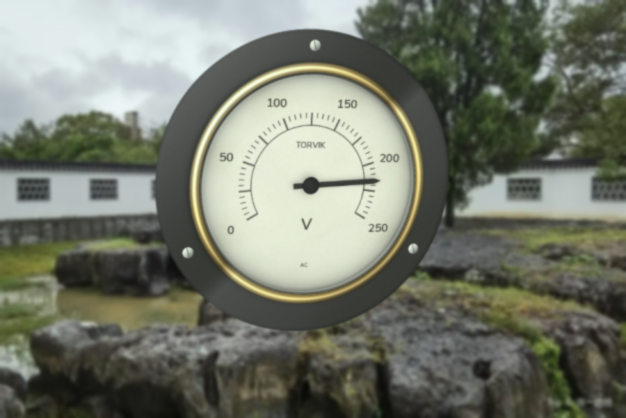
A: 215 V
